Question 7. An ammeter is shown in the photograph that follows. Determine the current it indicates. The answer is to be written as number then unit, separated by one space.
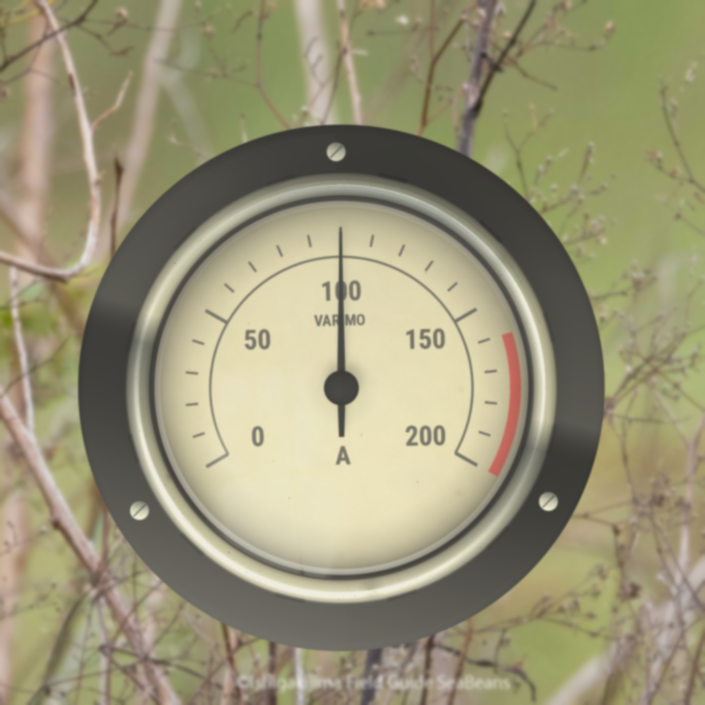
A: 100 A
